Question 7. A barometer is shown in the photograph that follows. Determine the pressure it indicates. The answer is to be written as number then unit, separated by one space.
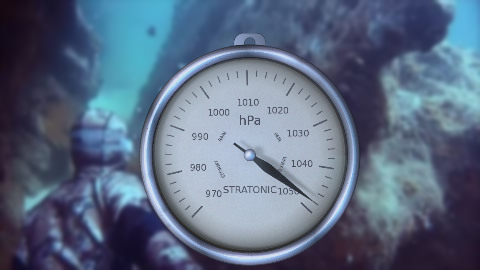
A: 1048 hPa
